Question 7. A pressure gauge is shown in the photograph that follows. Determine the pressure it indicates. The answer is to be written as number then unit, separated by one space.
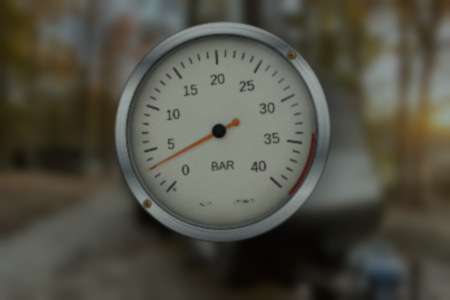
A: 3 bar
